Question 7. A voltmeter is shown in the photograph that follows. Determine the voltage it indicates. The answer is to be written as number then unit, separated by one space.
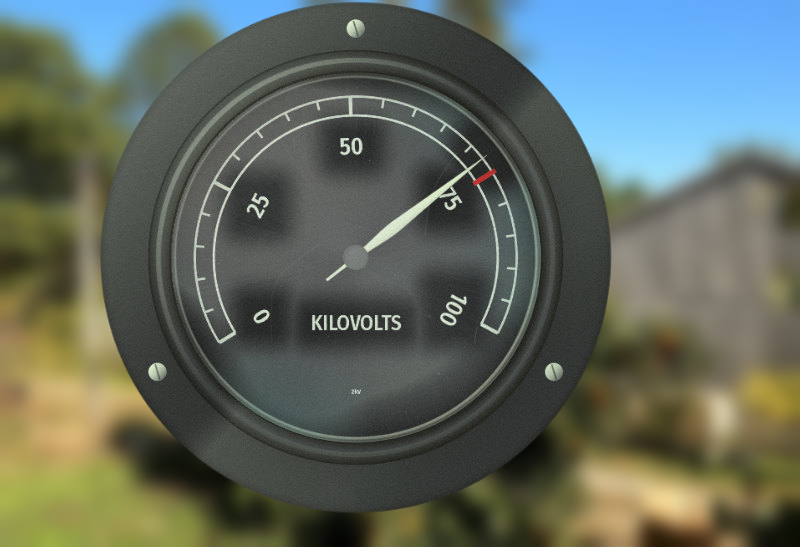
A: 72.5 kV
